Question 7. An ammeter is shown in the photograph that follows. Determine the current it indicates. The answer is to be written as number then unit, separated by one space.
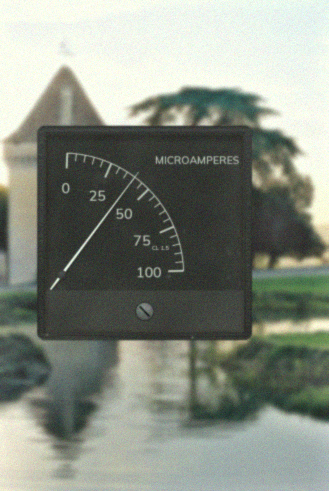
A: 40 µA
